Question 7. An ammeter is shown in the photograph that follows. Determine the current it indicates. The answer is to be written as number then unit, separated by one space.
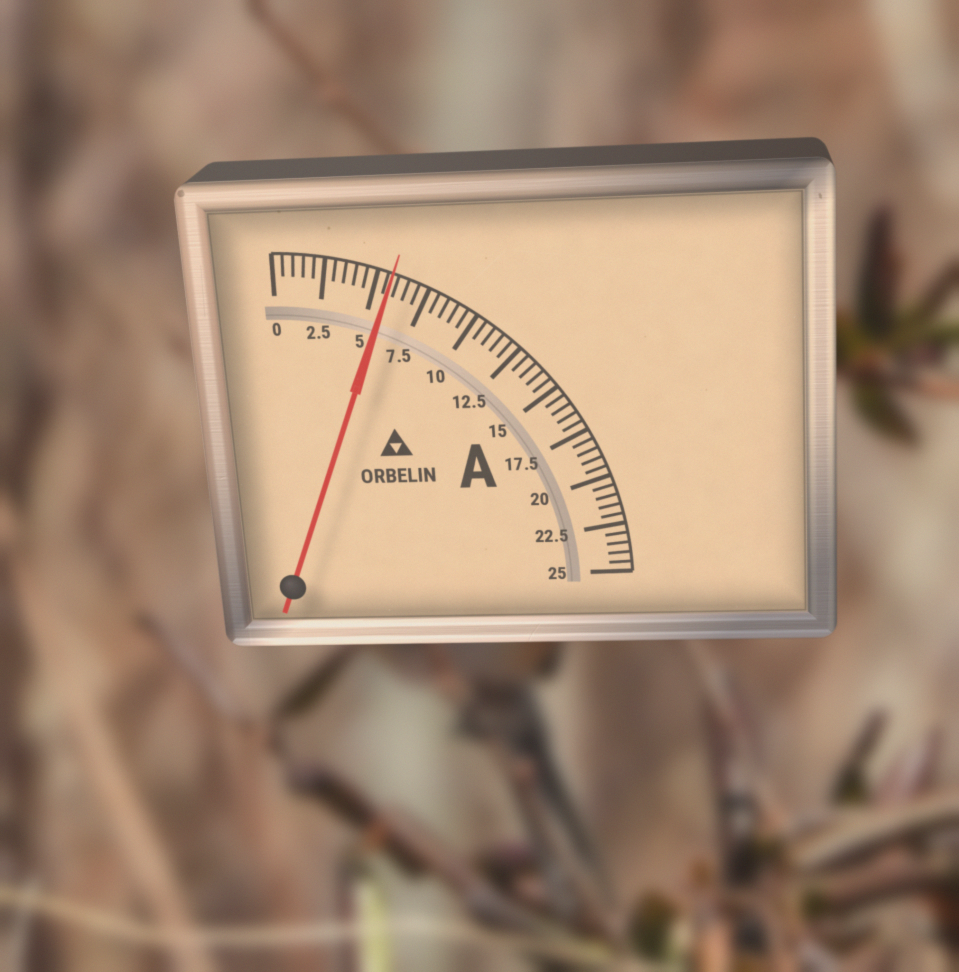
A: 5.75 A
